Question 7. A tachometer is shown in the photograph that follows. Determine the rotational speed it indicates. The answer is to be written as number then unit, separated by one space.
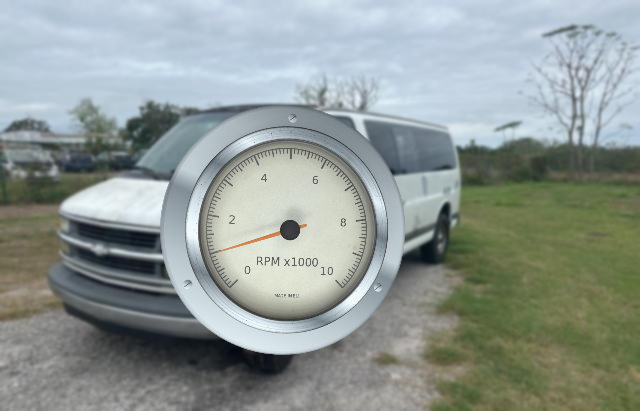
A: 1000 rpm
